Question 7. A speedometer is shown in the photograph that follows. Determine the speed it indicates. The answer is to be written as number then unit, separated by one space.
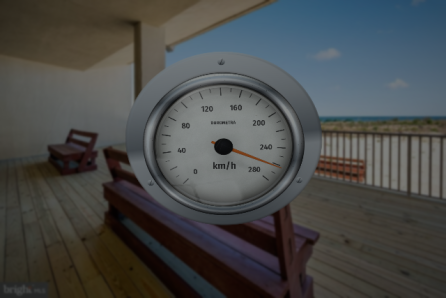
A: 260 km/h
